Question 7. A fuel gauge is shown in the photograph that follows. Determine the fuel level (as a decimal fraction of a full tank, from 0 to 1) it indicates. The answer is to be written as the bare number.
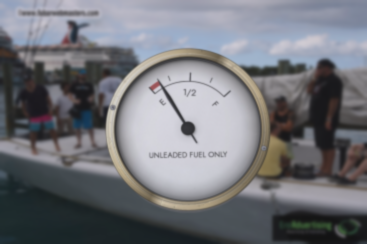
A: 0.125
